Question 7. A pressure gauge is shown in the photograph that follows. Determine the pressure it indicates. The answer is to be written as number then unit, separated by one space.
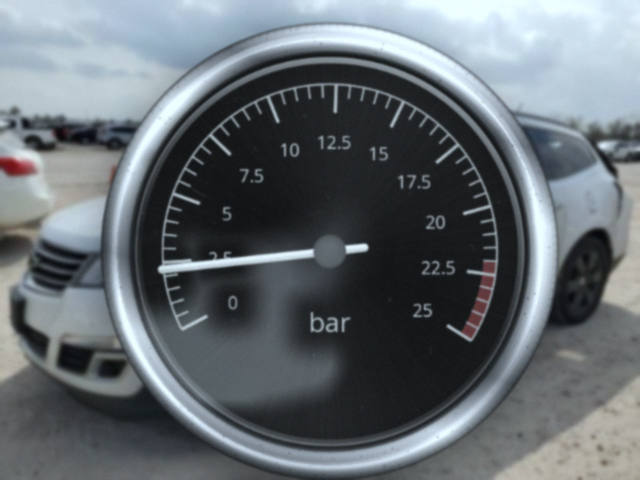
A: 2.25 bar
